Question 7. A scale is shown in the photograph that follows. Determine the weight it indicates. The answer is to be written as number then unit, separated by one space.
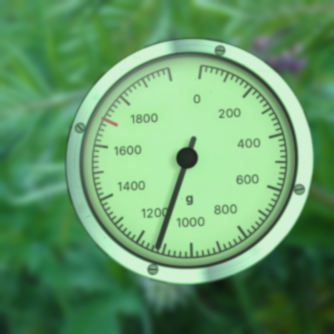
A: 1120 g
